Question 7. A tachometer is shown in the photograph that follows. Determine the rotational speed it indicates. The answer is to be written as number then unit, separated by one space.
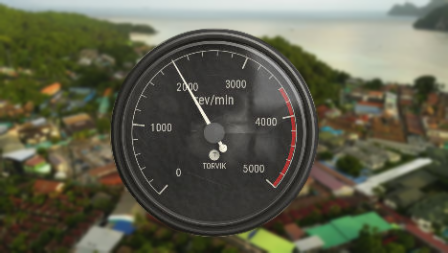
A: 2000 rpm
